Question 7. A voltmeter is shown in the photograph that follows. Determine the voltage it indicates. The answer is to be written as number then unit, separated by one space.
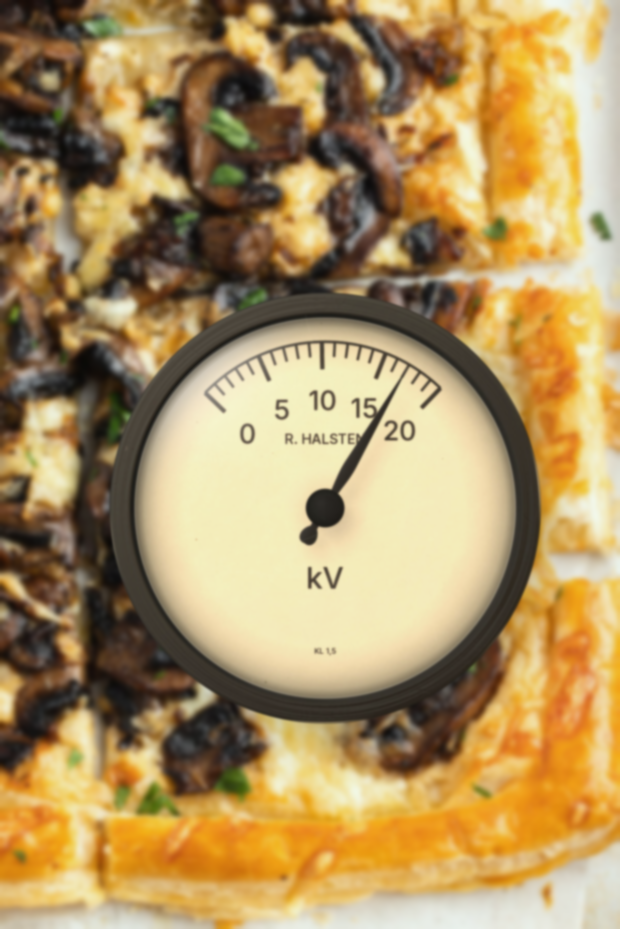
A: 17 kV
